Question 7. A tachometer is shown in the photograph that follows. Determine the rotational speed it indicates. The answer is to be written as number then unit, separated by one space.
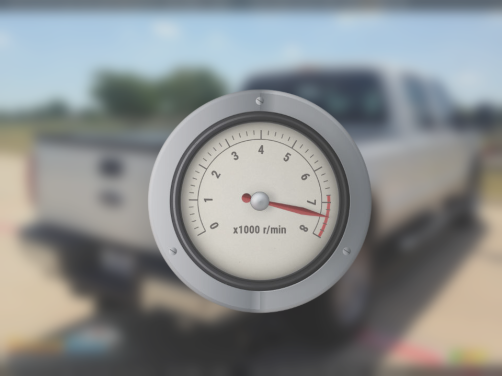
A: 7400 rpm
